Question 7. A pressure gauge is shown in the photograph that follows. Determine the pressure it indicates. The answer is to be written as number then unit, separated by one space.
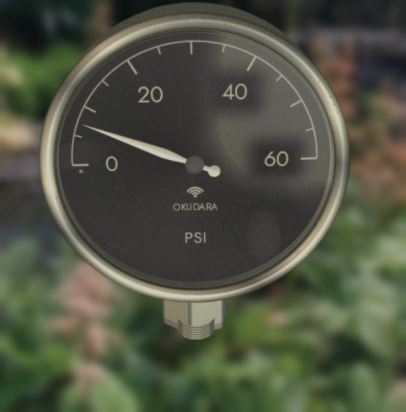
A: 7.5 psi
